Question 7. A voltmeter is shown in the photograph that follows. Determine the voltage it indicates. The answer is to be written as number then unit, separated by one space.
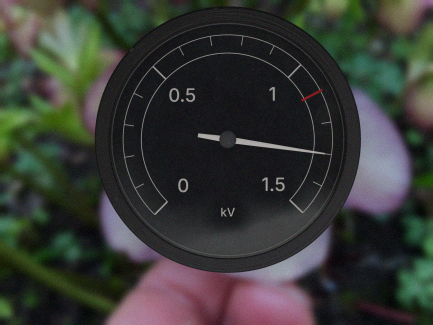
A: 1.3 kV
